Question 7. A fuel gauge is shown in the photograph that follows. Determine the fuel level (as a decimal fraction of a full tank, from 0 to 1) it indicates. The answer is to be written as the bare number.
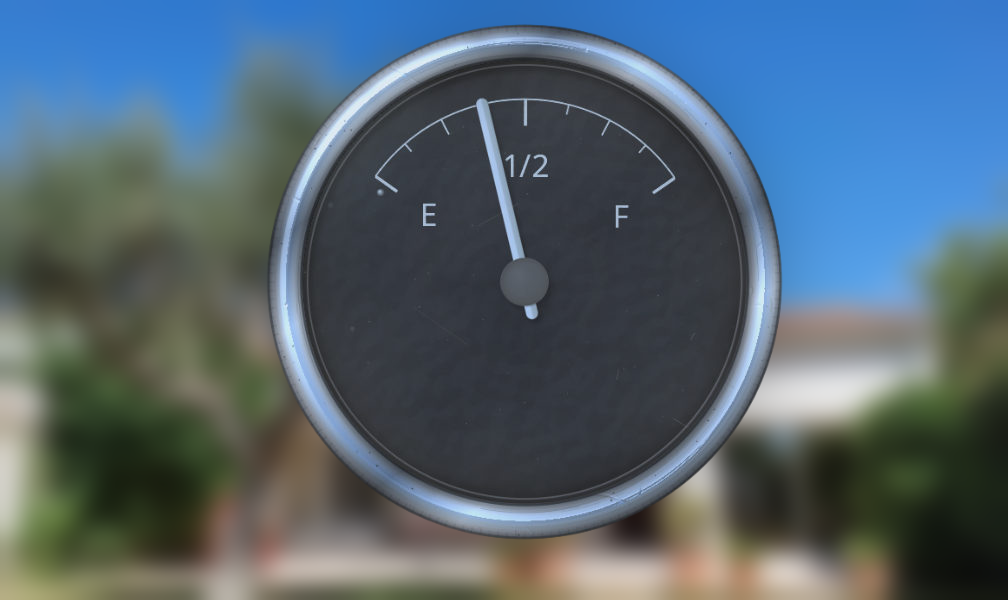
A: 0.375
